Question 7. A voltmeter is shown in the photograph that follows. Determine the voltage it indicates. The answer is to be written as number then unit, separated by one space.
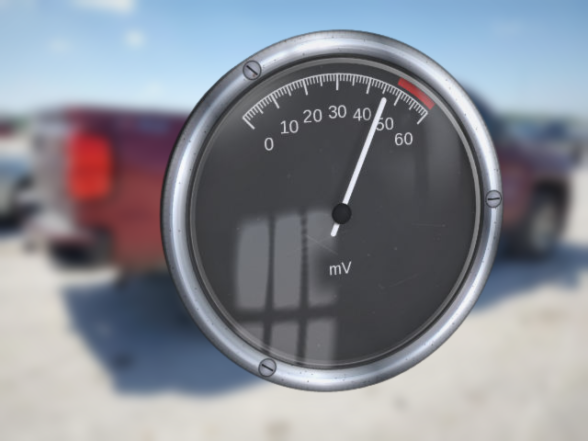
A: 45 mV
